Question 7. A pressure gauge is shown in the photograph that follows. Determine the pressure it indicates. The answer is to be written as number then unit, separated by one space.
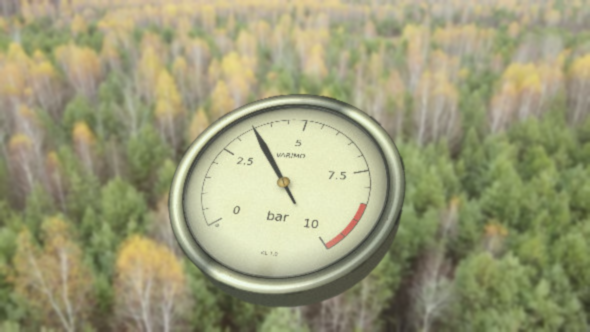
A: 3.5 bar
